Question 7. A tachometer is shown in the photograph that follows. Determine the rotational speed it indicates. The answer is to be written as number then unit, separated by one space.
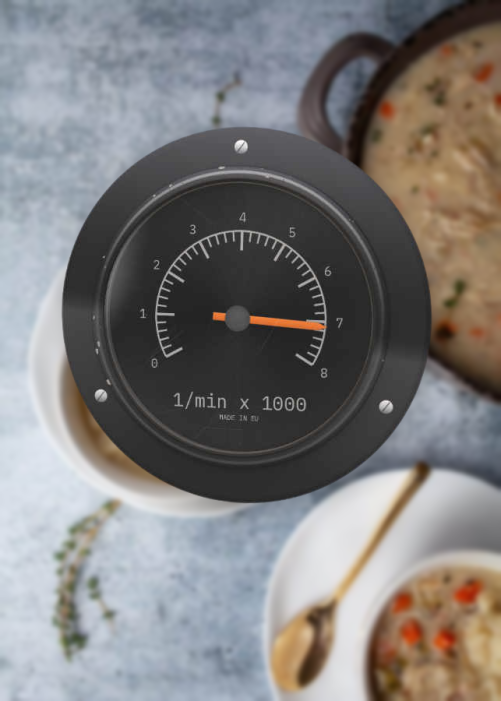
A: 7100 rpm
